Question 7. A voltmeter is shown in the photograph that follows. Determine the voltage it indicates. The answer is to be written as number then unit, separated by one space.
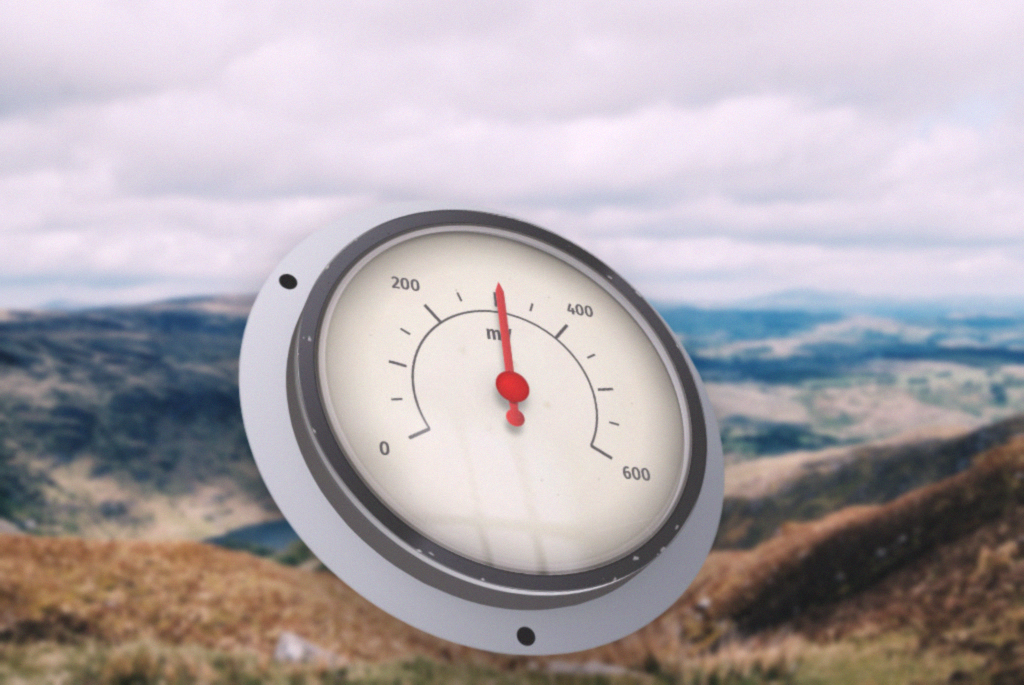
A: 300 mV
